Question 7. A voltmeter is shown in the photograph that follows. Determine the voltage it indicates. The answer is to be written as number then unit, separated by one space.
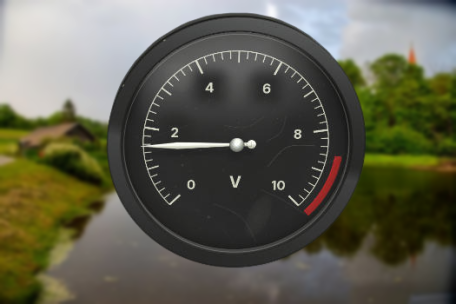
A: 1.6 V
